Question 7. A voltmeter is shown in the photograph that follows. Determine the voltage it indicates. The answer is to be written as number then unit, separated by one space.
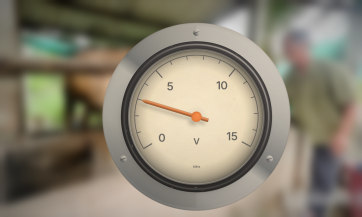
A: 3 V
